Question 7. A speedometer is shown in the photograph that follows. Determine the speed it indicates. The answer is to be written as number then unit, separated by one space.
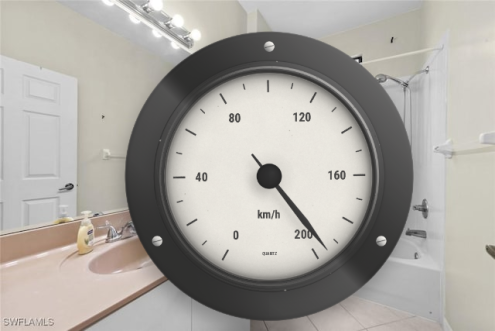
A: 195 km/h
